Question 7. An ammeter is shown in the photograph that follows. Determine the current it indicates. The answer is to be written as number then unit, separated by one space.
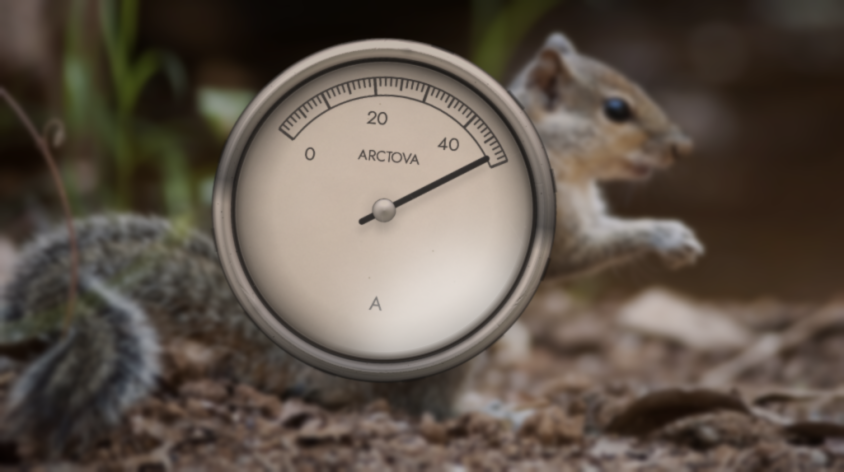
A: 48 A
